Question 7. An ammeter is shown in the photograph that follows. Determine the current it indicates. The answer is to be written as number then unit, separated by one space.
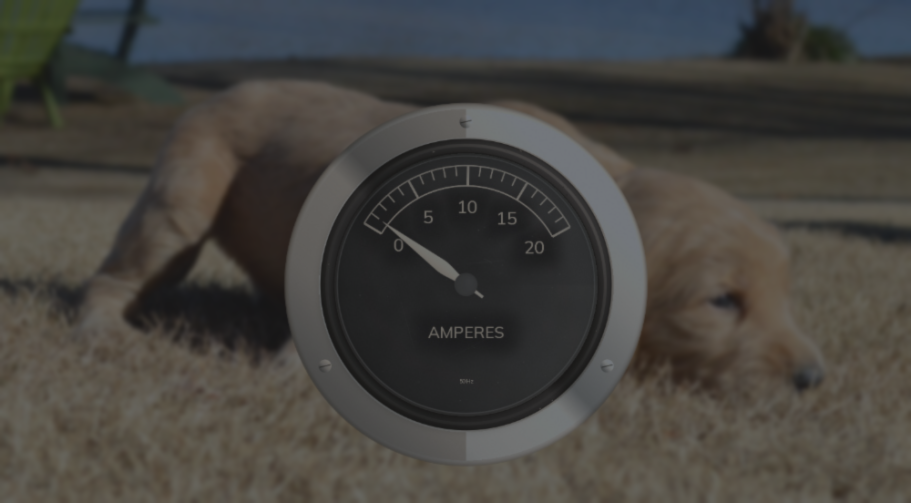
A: 1 A
